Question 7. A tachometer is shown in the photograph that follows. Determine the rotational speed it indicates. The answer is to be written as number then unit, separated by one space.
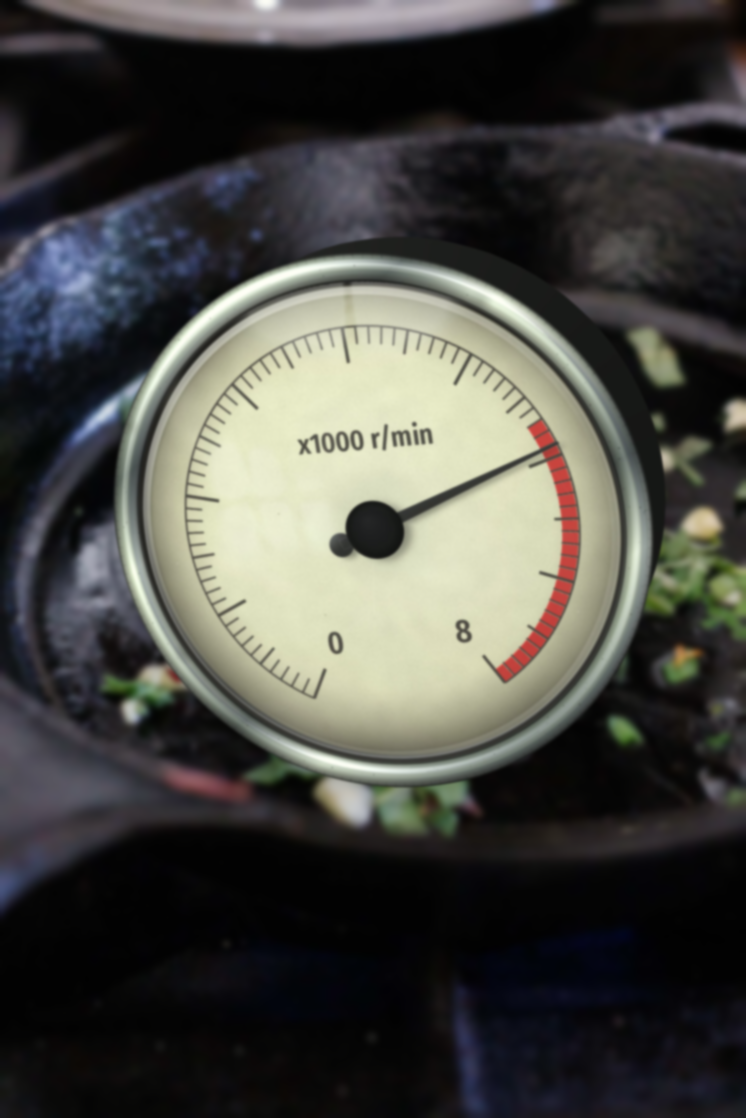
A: 5900 rpm
